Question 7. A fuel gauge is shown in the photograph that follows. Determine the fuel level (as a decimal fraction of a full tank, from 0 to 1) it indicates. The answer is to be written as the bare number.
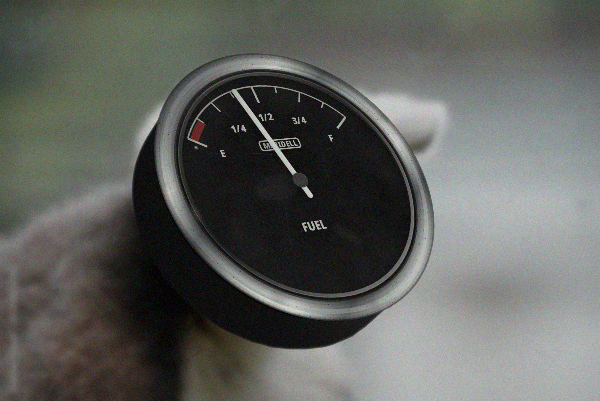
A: 0.375
